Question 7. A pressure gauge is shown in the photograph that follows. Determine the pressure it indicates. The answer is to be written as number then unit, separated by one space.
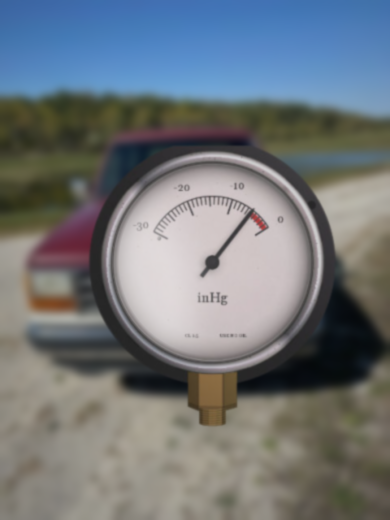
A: -5 inHg
